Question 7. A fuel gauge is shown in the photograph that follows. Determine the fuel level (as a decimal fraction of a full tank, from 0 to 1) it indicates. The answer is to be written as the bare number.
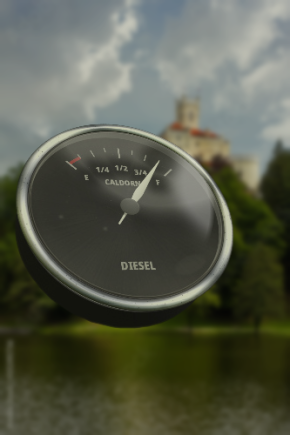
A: 0.875
